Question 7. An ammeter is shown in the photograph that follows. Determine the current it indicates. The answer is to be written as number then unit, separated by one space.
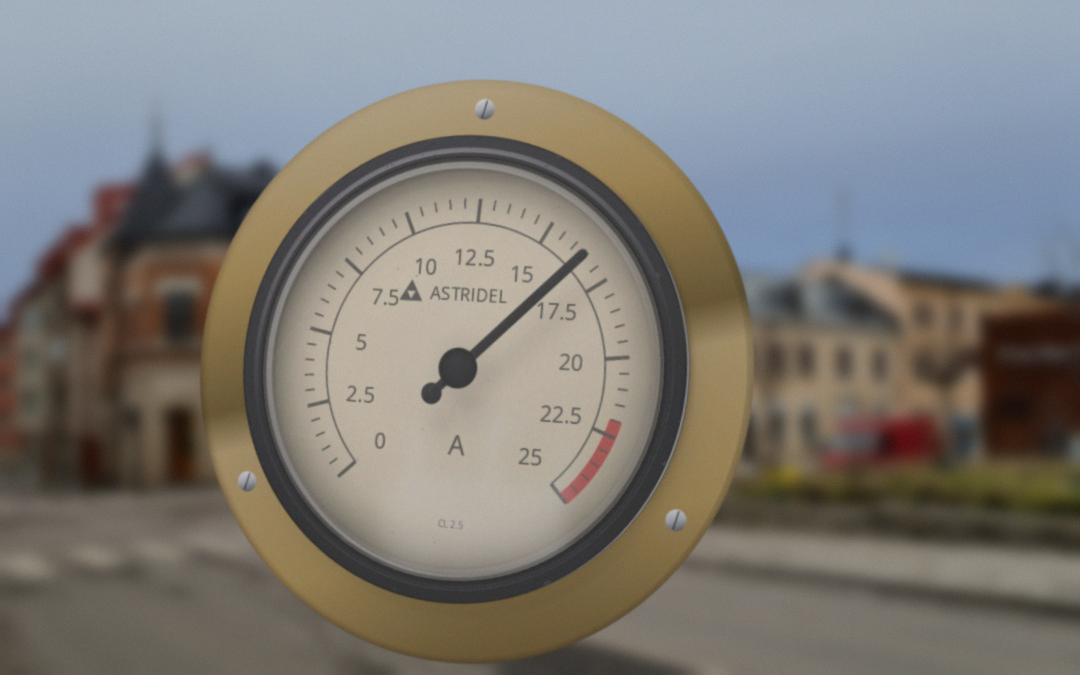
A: 16.5 A
